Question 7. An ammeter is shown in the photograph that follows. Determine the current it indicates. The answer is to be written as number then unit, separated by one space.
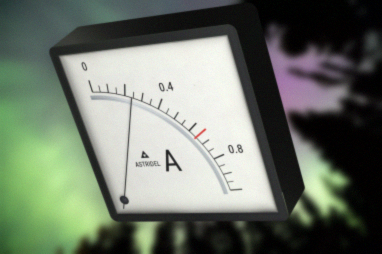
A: 0.25 A
